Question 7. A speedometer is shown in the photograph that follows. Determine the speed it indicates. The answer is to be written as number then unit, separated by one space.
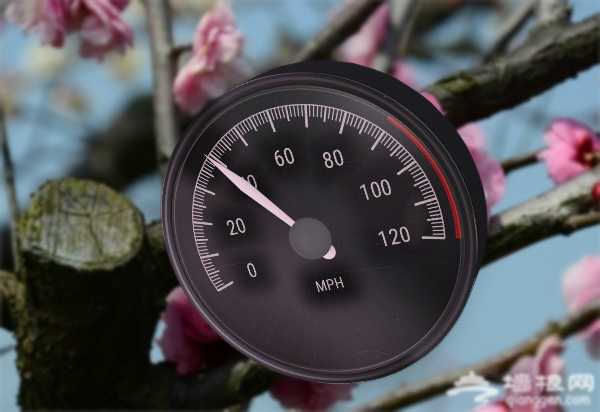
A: 40 mph
